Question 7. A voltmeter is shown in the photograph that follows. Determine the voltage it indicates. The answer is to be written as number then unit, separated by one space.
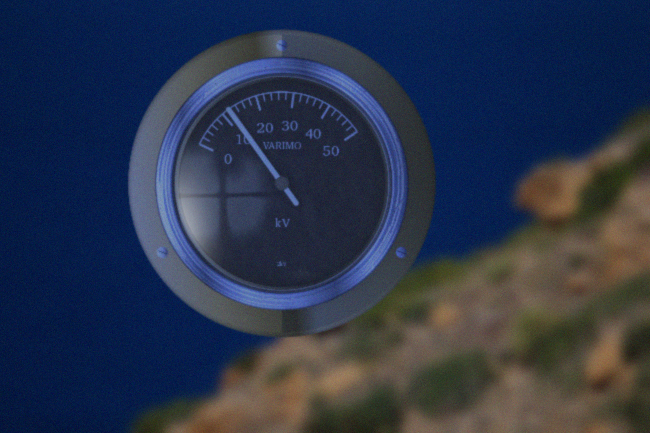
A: 12 kV
